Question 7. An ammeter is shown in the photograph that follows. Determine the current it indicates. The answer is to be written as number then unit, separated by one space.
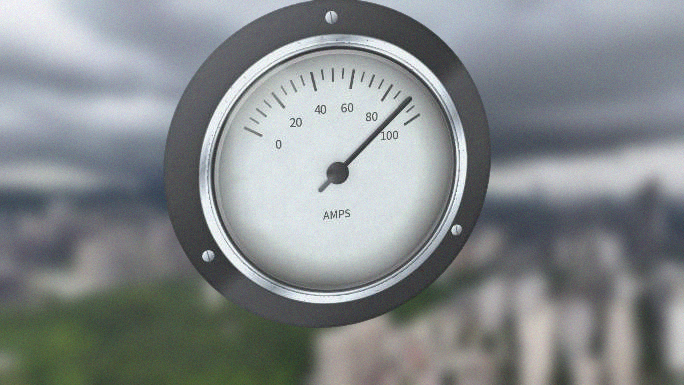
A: 90 A
